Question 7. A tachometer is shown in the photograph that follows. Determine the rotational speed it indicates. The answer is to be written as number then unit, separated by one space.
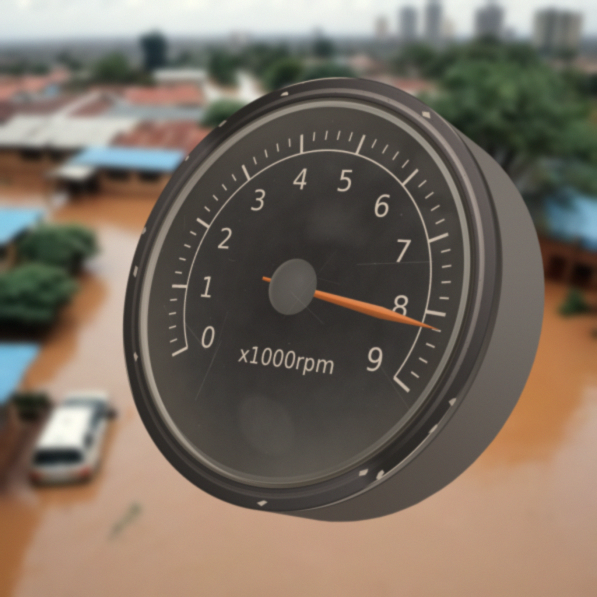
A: 8200 rpm
